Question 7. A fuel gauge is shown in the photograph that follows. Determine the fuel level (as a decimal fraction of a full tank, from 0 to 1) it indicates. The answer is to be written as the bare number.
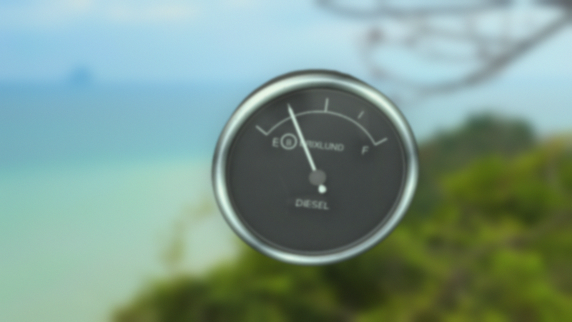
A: 0.25
